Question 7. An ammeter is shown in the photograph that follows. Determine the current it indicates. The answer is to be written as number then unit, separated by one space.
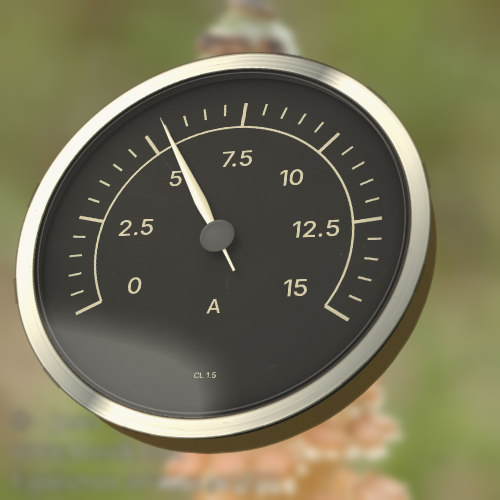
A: 5.5 A
